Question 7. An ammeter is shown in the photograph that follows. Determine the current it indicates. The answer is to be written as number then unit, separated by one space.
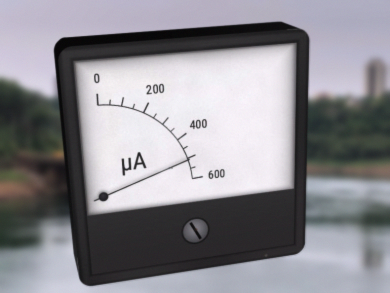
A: 500 µA
